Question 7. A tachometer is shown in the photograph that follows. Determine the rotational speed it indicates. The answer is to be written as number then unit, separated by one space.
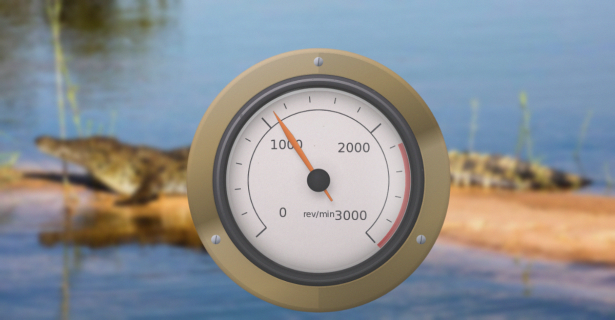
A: 1100 rpm
